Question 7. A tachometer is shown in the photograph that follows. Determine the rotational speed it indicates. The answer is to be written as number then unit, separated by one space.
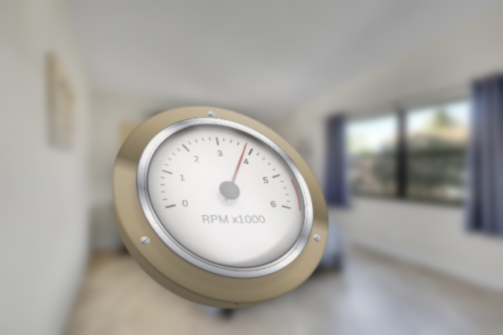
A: 3800 rpm
